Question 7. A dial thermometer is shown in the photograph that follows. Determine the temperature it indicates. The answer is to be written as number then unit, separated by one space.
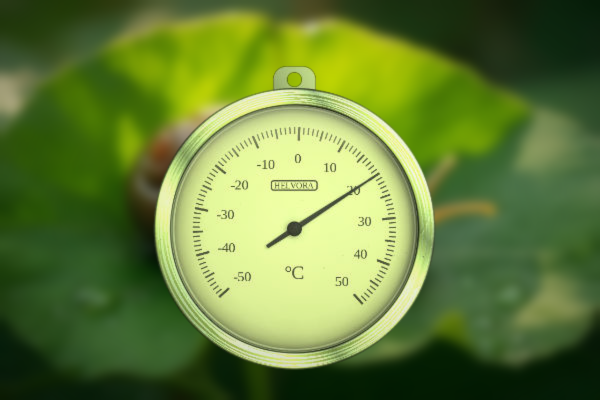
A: 20 °C
